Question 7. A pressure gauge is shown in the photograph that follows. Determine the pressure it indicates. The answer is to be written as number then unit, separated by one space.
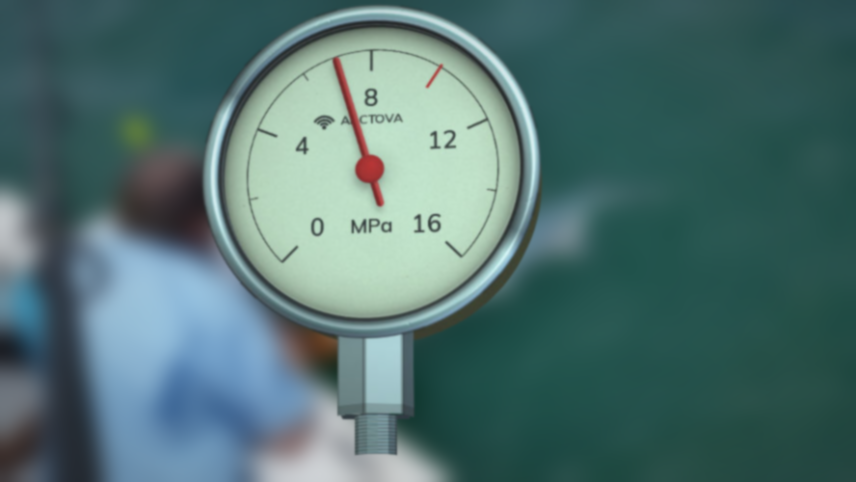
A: 7 MPa
